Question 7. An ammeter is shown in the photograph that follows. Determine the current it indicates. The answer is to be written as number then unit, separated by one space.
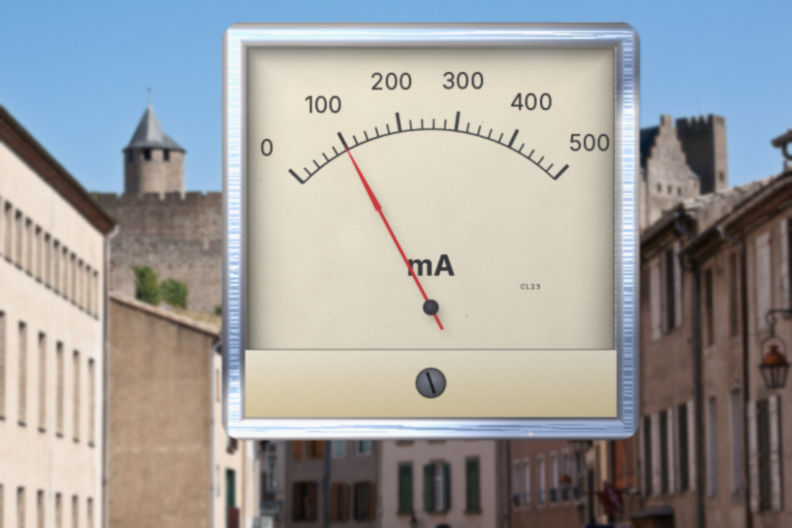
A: 100 mA
